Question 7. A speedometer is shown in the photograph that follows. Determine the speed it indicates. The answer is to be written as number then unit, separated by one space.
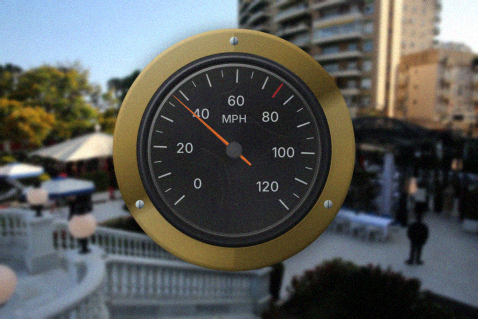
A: 37.5 mph
